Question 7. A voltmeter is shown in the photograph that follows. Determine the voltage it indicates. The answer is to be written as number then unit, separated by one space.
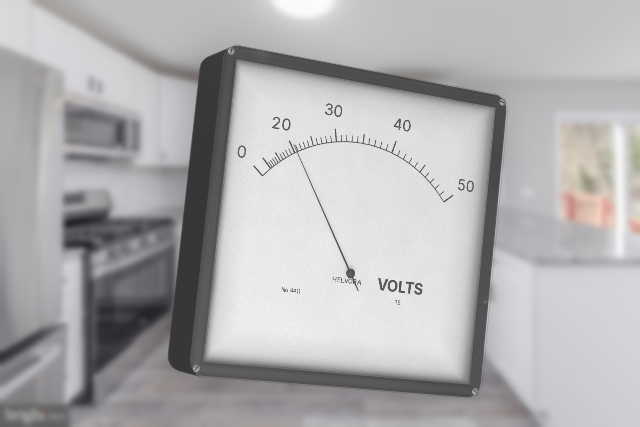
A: 20 V
